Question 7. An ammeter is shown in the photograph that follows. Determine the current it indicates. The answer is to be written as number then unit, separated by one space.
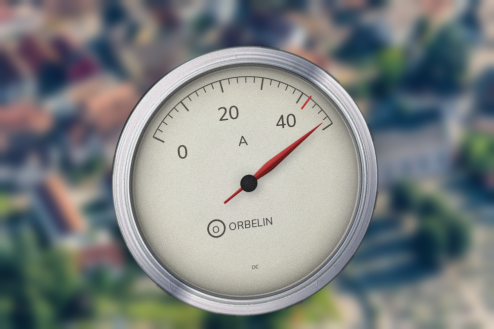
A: 48 A
